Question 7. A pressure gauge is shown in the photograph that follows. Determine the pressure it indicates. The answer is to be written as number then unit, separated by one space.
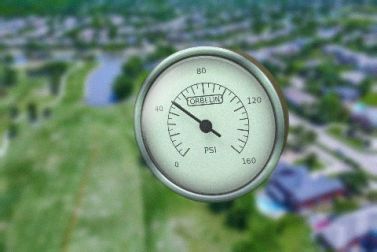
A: 50 psi
